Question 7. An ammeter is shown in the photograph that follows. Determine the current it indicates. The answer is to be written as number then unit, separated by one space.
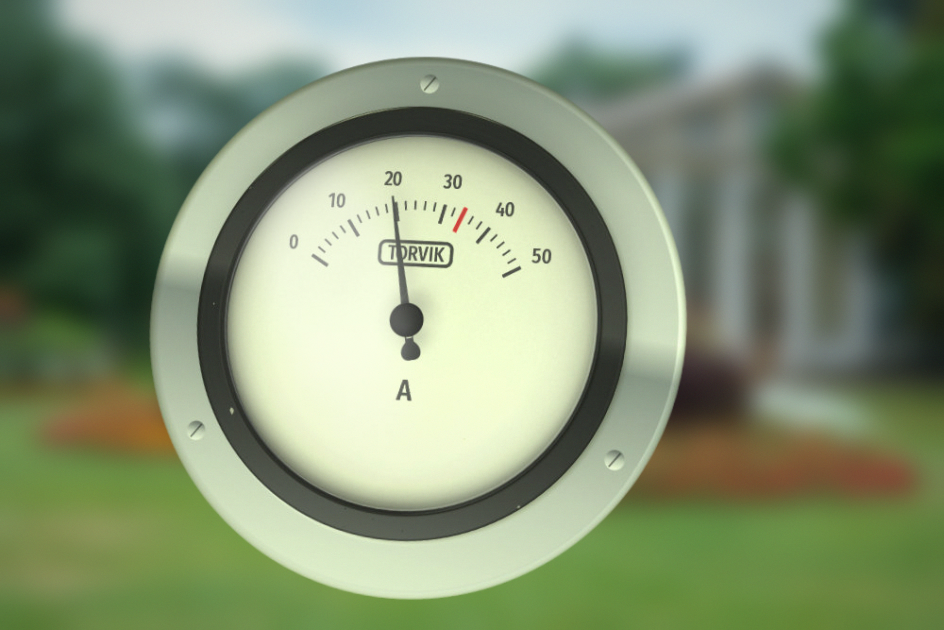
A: 20 A
